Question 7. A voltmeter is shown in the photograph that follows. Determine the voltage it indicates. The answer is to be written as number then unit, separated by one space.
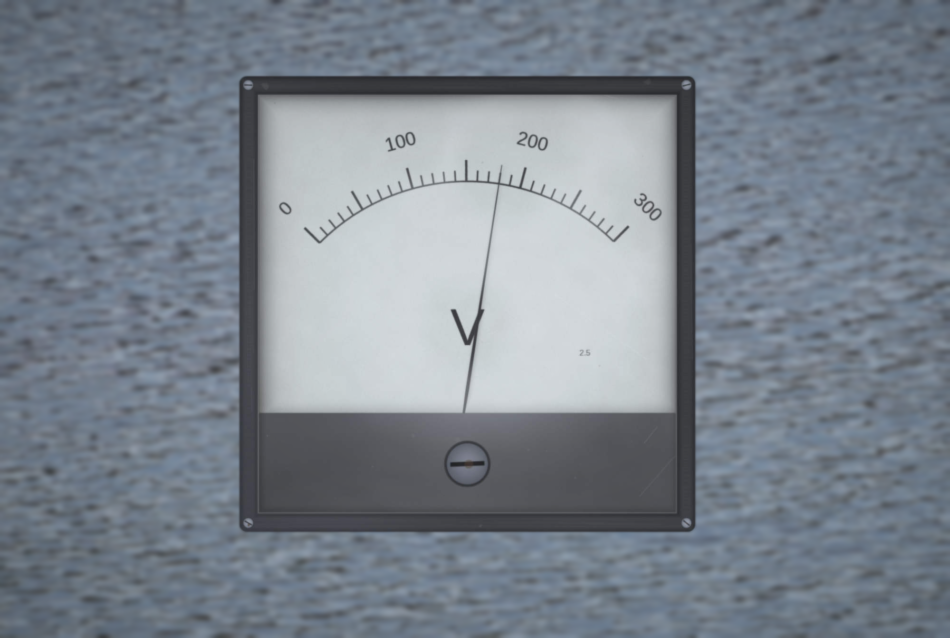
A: 180 V
